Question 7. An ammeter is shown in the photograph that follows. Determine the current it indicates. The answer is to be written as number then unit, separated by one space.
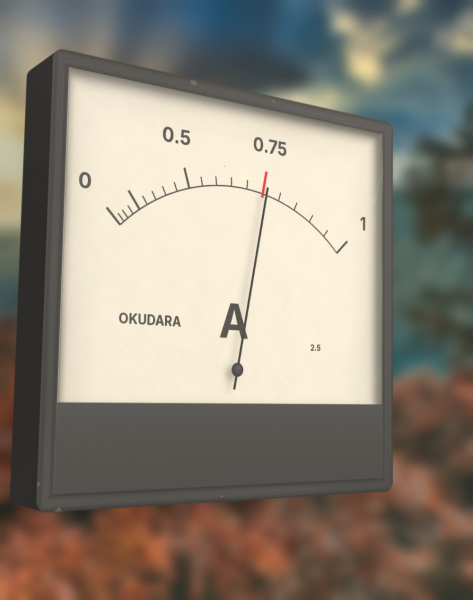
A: 0.75 A
